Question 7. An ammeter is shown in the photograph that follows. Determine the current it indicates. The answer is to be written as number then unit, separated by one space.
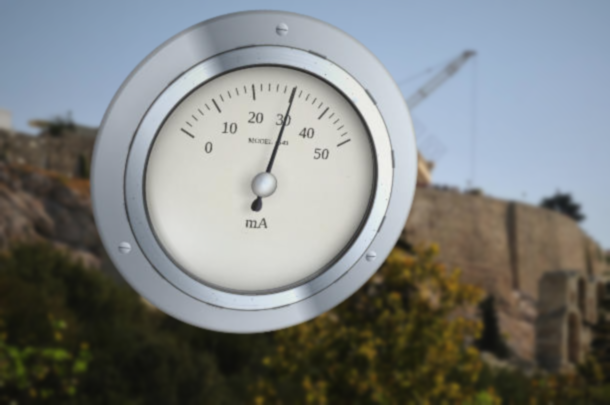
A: 30 mA
